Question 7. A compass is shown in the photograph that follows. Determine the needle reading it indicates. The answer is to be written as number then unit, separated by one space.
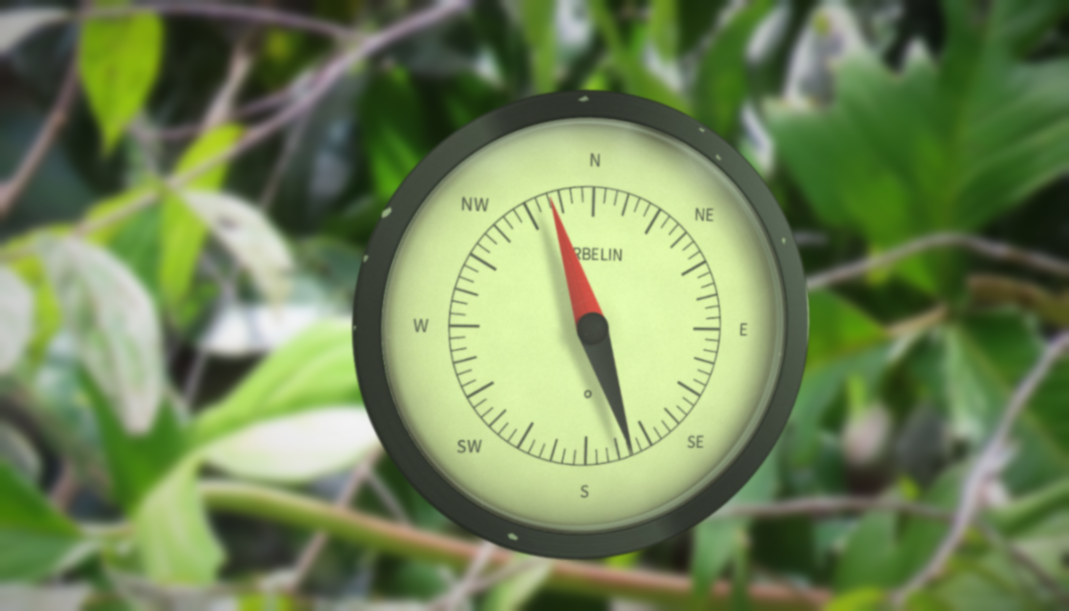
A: 340 °
